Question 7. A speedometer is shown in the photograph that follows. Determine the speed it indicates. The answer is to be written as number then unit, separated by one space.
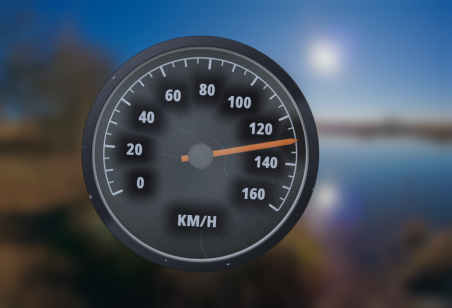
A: 130 km/h
